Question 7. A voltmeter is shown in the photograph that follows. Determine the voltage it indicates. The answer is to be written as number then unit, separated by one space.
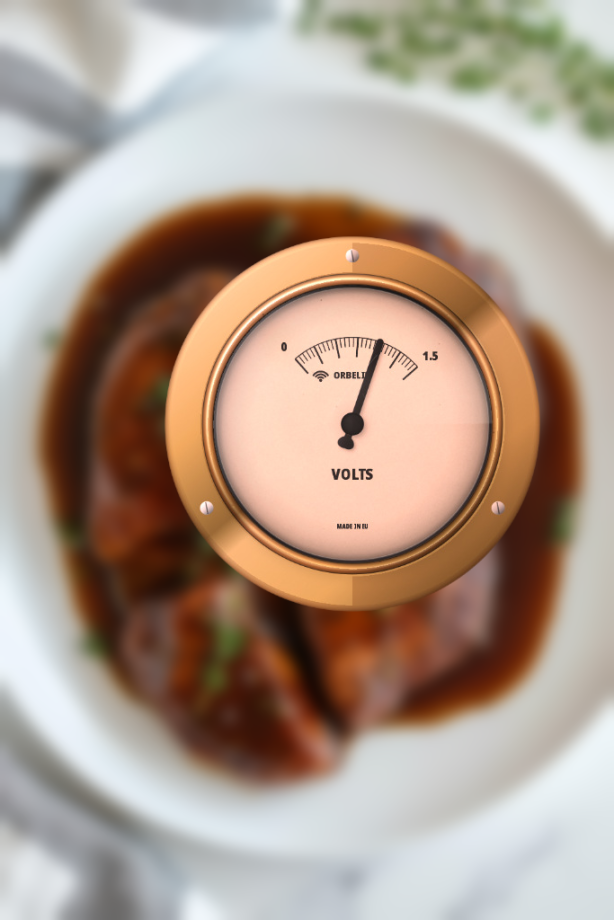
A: 1 V
